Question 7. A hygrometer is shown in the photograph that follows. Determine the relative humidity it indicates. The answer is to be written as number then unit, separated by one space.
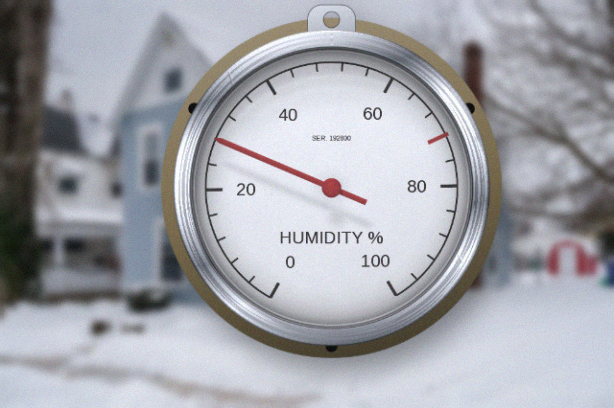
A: 28 %
